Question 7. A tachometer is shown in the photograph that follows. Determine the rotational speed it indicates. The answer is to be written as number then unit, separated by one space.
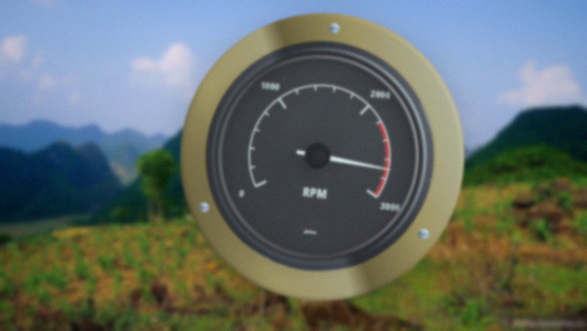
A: 2700 rpm
